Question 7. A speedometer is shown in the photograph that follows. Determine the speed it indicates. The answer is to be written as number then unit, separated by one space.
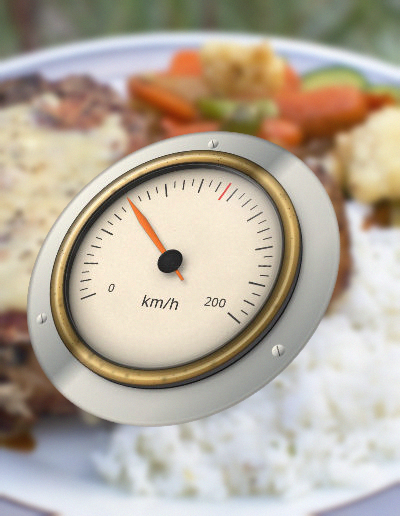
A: 60 km/h
